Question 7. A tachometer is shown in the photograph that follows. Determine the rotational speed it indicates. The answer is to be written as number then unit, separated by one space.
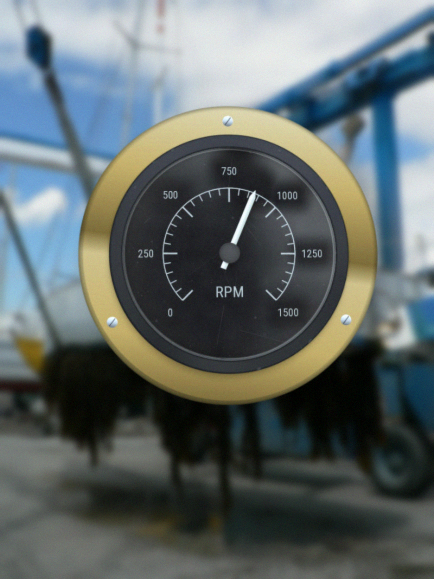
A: 875 rpm
